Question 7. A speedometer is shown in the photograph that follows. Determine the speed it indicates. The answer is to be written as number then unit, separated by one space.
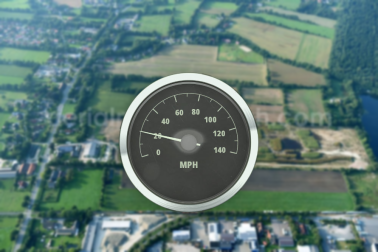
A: 20 mph
